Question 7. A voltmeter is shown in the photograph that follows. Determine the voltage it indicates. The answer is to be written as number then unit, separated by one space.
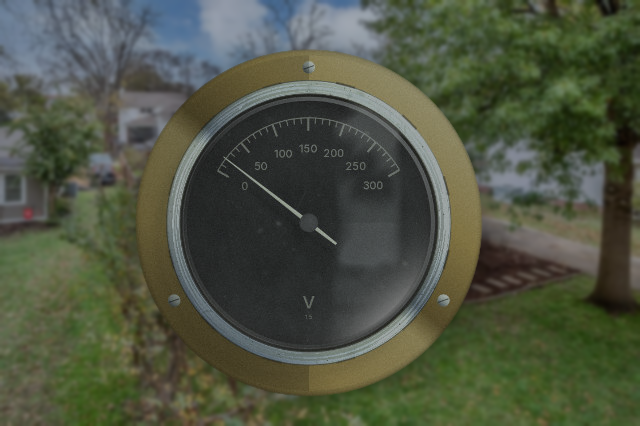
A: 20 V
